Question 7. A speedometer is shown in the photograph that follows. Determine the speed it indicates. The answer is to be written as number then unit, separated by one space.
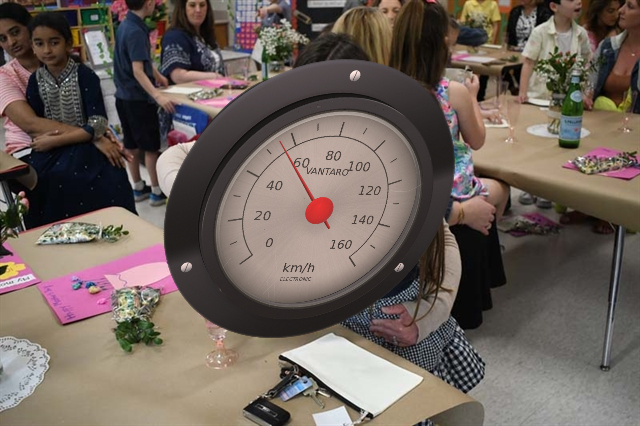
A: 55 km/h
